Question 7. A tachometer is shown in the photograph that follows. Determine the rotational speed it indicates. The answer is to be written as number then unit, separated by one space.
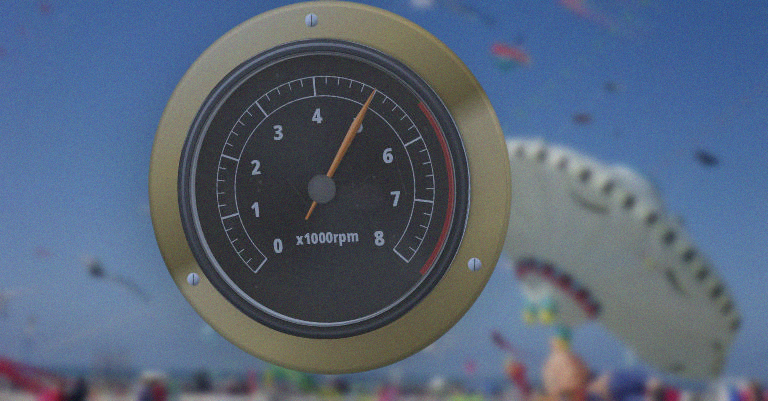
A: 5000 rpm
